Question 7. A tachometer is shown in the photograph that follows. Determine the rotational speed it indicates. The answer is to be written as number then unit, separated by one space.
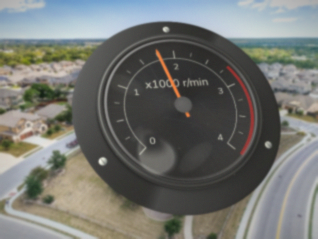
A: 1750 rpm
